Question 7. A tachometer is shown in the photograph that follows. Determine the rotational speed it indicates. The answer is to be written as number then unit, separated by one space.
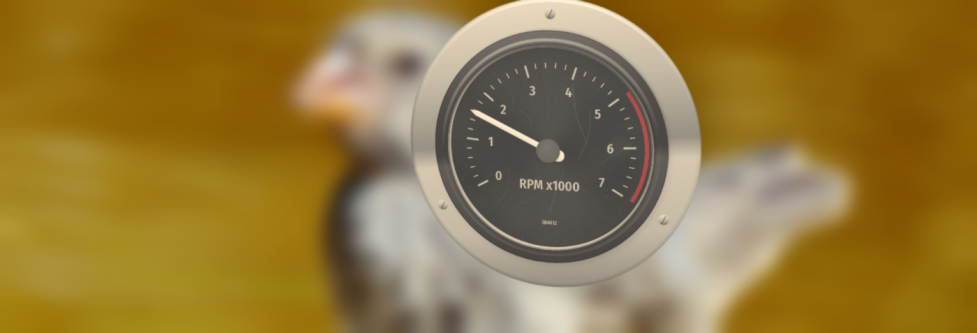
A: 1600 rpm
